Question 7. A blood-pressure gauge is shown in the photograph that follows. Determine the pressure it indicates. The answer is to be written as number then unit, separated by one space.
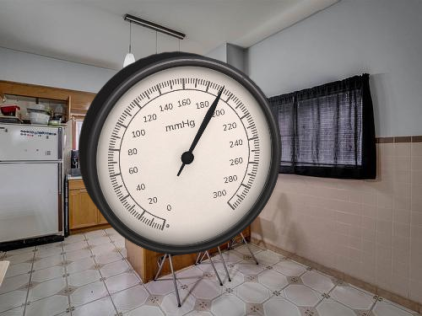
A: 190 mmHg
